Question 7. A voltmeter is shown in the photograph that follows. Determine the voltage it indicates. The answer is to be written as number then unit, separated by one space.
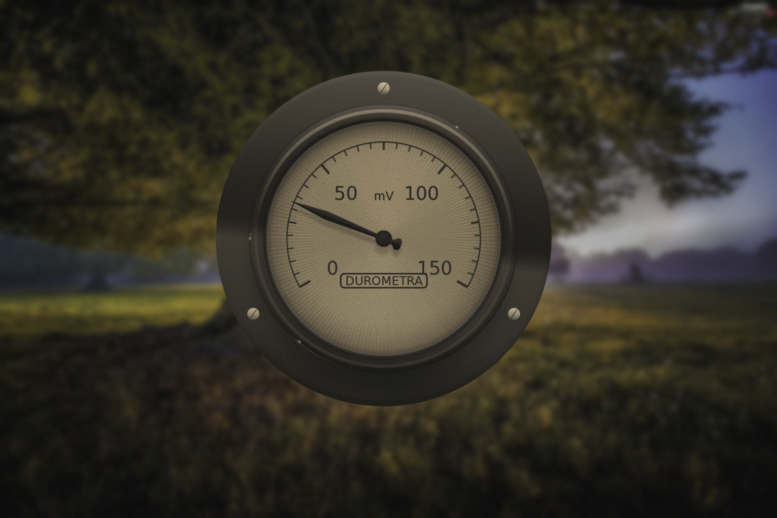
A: 32.5 mV
